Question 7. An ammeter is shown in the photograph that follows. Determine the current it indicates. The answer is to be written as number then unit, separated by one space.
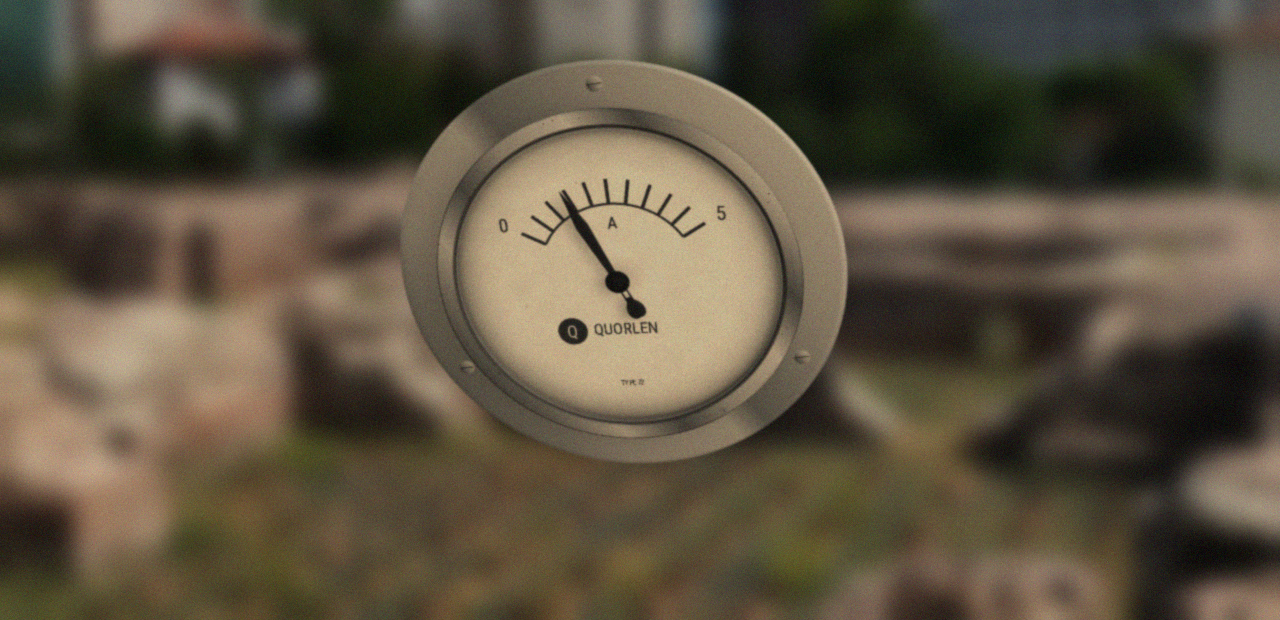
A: 1.5 A
